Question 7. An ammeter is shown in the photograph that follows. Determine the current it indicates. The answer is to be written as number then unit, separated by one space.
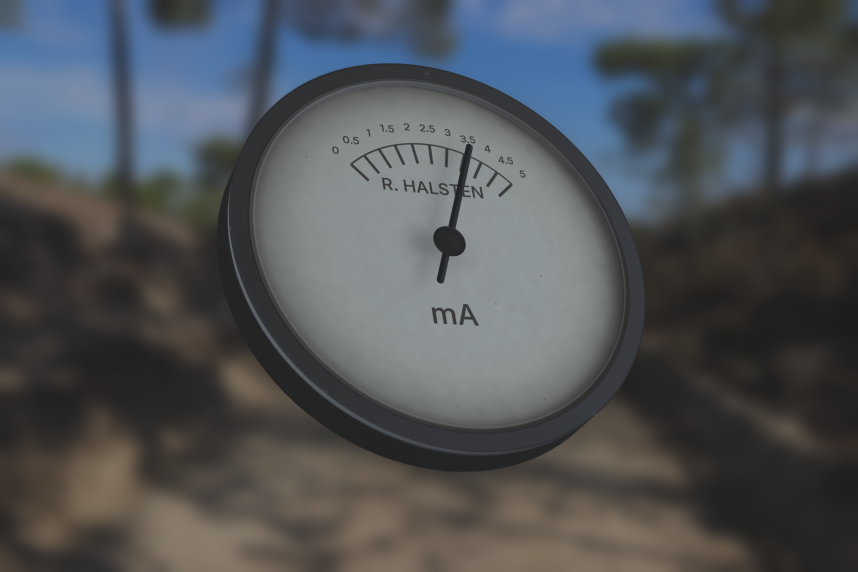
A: 3.5 mA
